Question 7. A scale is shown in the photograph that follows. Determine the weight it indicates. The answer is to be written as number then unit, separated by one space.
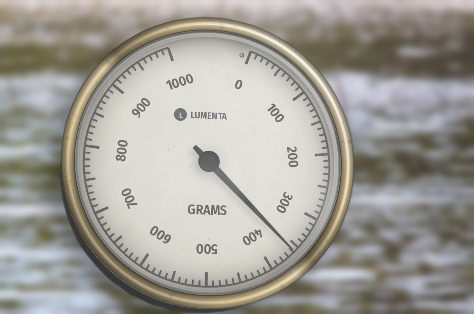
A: 360 g
